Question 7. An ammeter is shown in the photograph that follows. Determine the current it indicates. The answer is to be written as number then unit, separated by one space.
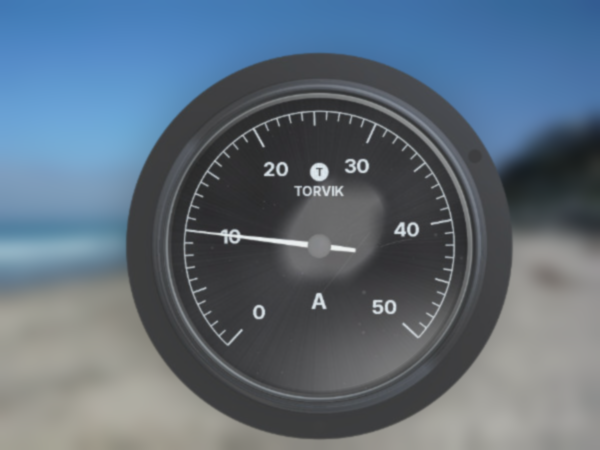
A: 10 A
